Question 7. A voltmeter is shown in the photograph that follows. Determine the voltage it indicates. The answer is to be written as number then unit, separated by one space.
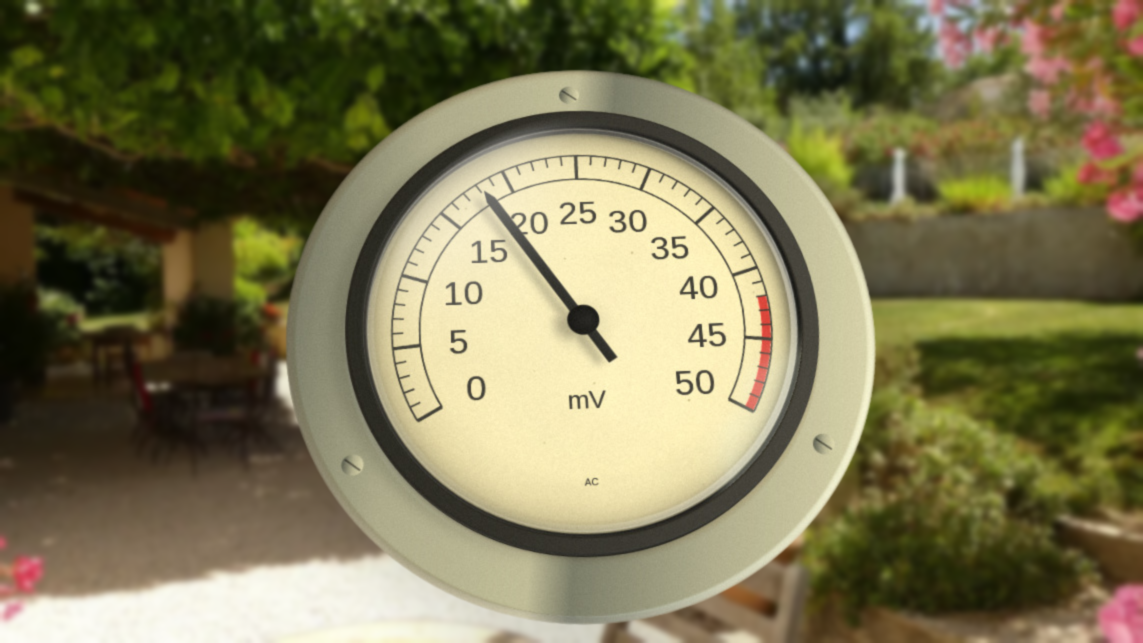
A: 18 mV
